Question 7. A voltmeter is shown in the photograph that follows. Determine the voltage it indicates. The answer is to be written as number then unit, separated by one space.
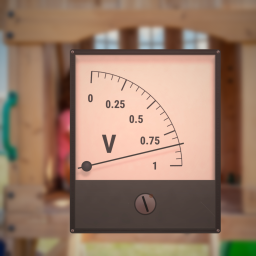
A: 0.85 V
